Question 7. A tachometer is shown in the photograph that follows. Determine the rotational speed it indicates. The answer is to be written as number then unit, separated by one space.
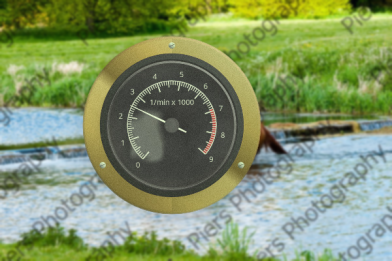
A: 2500 rpm
